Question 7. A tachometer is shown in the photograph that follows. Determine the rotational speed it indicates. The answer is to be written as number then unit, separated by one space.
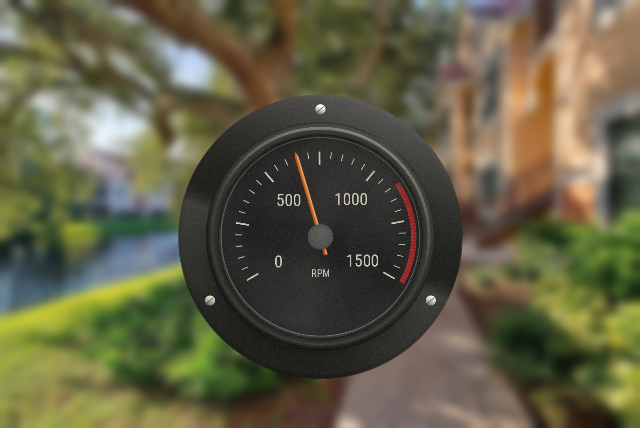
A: 650 rpm
